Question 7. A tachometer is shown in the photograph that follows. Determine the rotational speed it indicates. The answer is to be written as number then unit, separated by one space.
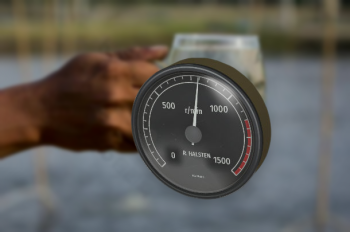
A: 800 rpm
